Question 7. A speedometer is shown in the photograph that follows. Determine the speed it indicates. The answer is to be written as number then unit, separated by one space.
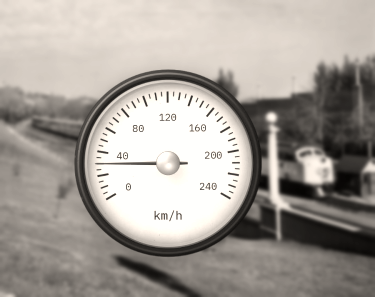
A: 30 km/h
